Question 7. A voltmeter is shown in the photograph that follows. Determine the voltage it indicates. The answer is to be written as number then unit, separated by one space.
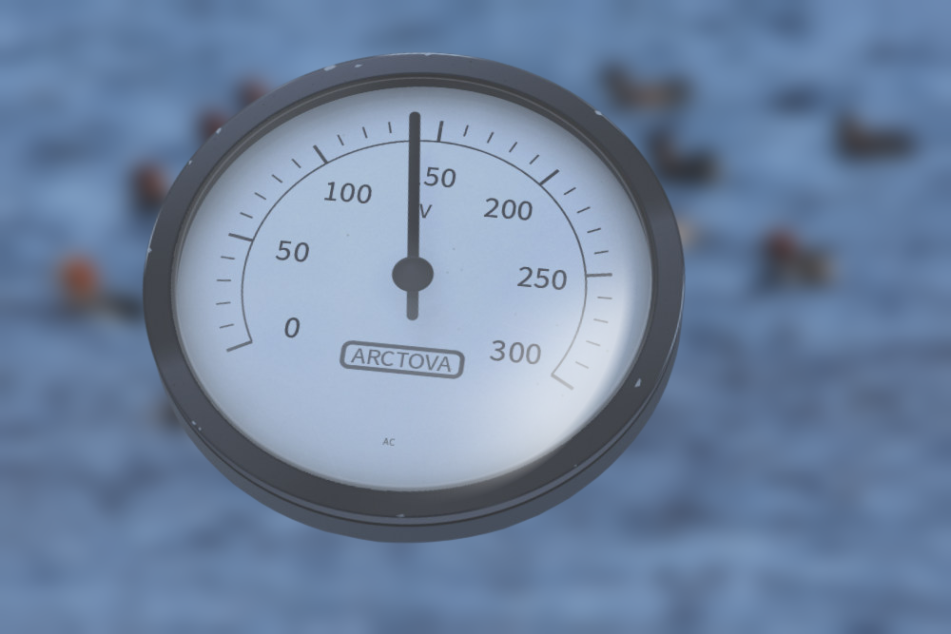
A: 140 V
